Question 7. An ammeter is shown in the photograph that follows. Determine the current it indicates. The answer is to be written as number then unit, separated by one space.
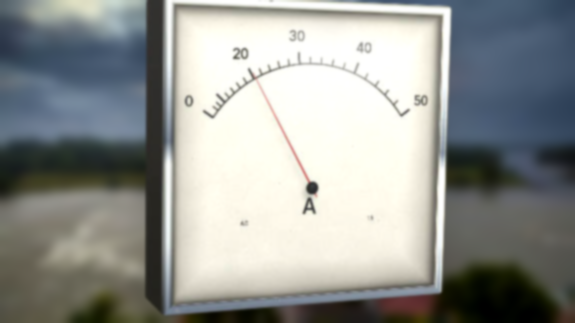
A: 20 A
